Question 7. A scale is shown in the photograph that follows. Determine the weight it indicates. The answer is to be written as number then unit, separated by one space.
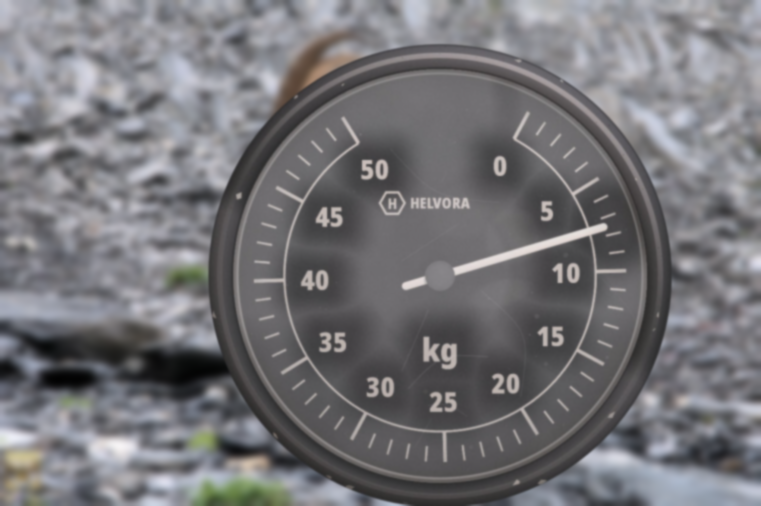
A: 7.5 kg
